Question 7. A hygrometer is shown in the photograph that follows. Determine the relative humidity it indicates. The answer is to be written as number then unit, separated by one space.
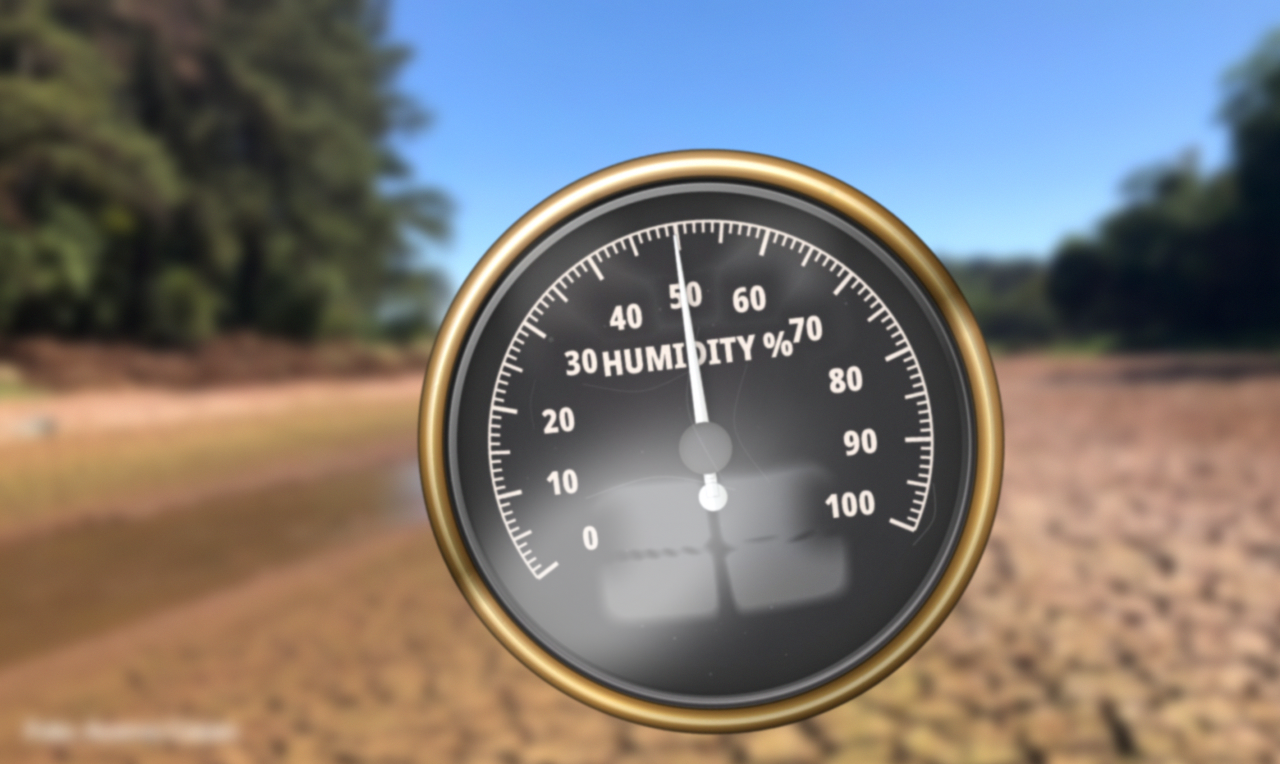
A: 50 %
